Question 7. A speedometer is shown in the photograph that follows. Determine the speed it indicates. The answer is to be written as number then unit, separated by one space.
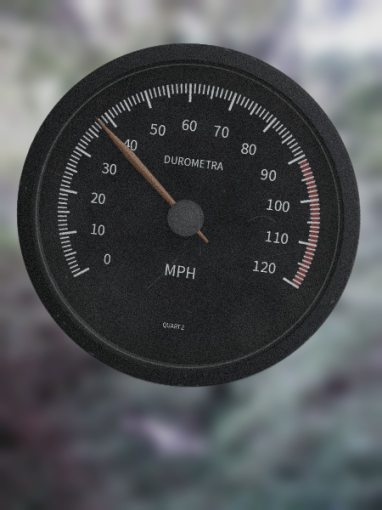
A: 38 mph
